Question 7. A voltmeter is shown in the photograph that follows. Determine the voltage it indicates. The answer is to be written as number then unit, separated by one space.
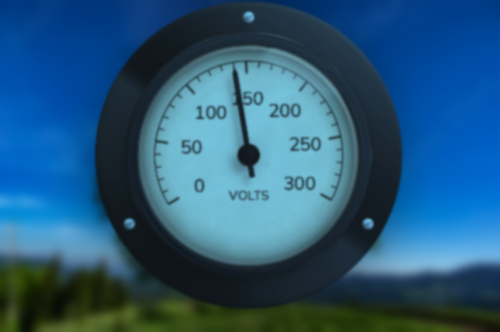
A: 140 V
